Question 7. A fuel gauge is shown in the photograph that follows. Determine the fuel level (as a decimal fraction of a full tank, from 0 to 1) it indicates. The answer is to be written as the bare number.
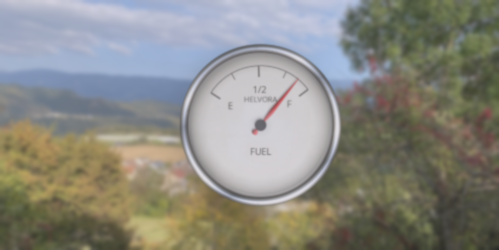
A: 0.875
